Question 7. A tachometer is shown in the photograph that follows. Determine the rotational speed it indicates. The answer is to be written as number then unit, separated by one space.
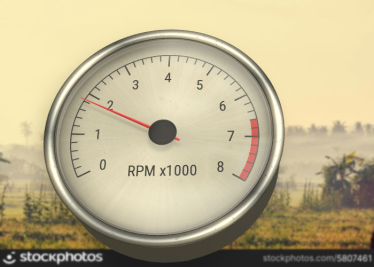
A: 1800 rpm
